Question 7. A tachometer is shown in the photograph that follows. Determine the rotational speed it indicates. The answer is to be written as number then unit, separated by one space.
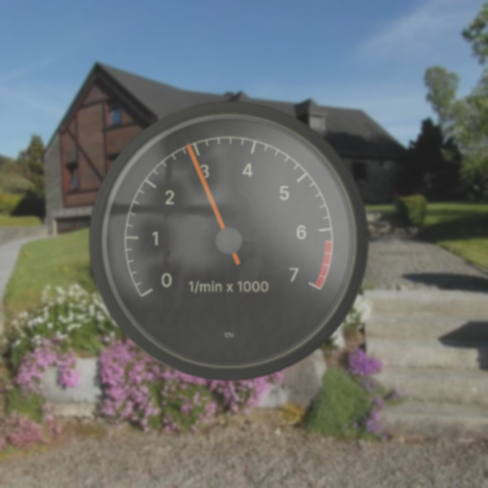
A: 2900 rpm
